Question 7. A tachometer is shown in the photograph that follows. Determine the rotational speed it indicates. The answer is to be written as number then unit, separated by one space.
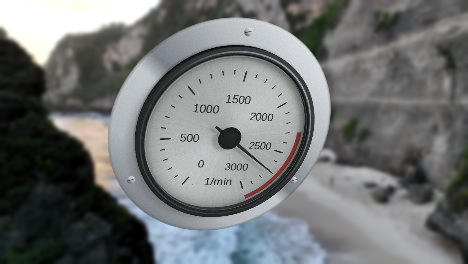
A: 2700 rpm
